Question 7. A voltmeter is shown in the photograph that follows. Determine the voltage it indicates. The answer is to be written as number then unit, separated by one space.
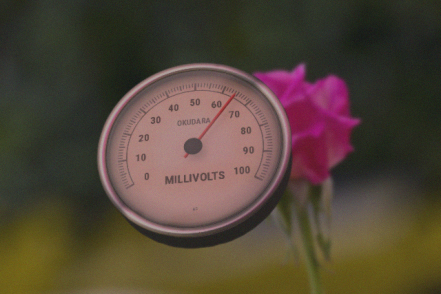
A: 65 mV
